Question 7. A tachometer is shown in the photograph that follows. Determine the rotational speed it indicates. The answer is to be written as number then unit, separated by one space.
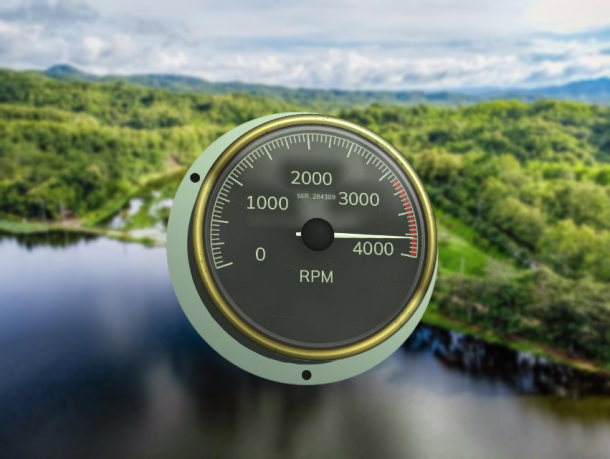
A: 3800 rpm
